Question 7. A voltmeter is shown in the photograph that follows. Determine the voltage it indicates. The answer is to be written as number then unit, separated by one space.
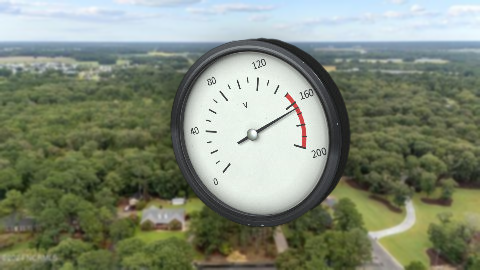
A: 165 V
